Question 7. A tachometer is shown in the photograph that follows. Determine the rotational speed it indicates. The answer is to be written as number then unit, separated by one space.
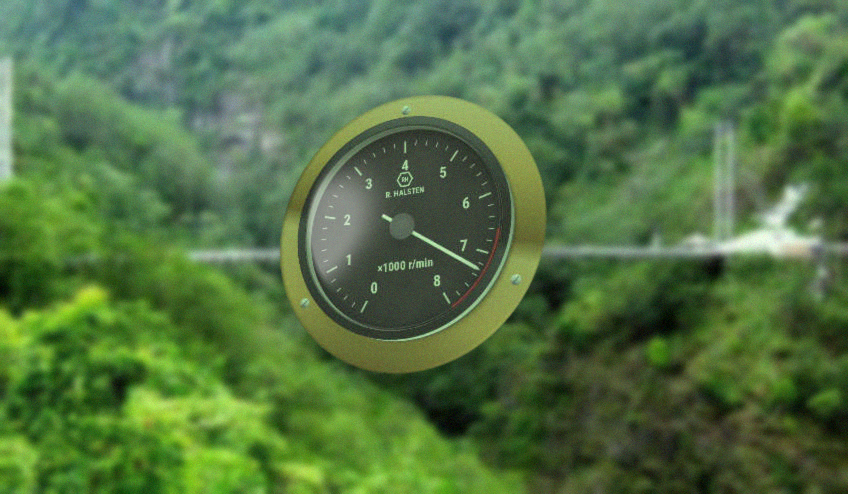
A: 7300 rpm
